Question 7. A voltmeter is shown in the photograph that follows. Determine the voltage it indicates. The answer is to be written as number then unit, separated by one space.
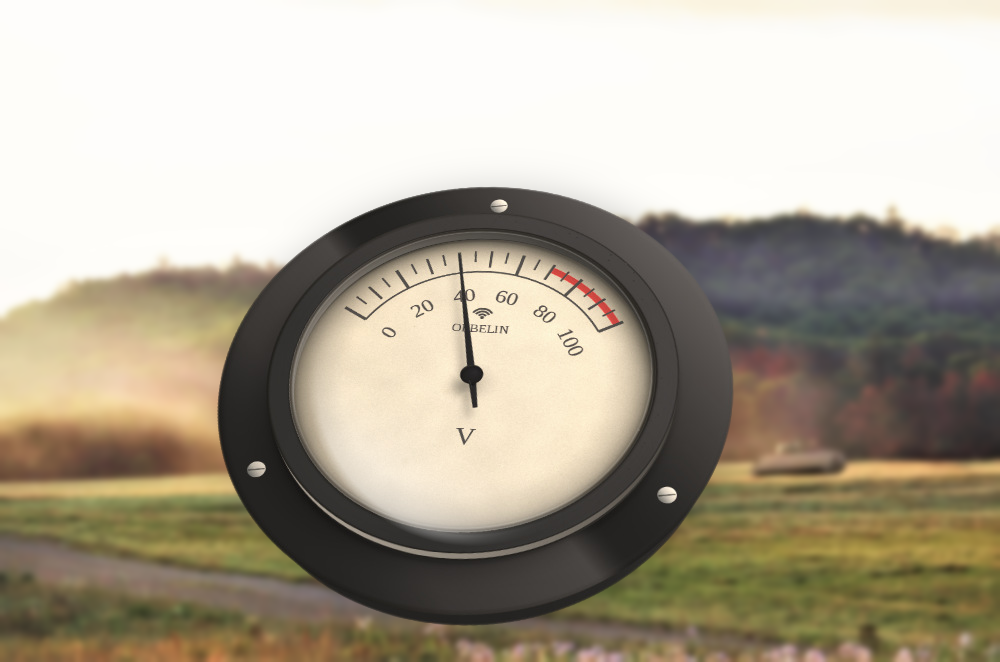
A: 40 V
